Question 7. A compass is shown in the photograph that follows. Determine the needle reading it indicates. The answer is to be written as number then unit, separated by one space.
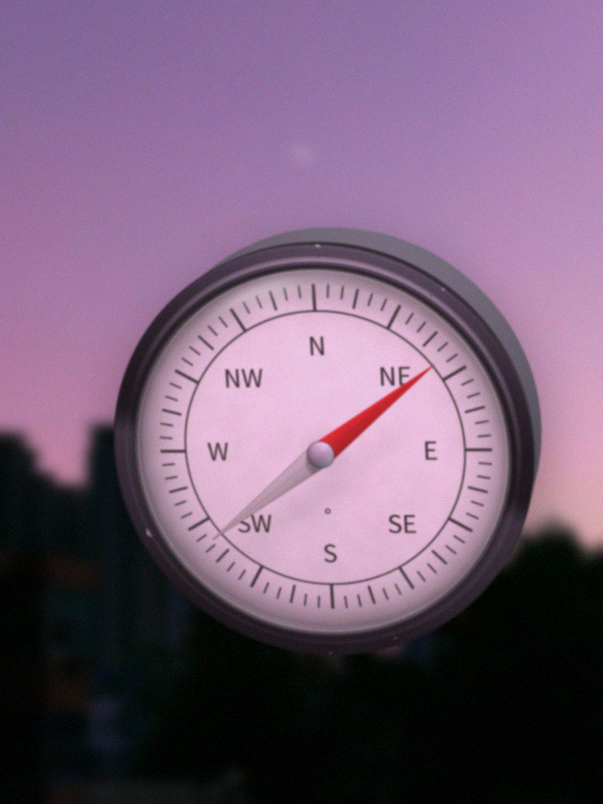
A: 52.5 °
